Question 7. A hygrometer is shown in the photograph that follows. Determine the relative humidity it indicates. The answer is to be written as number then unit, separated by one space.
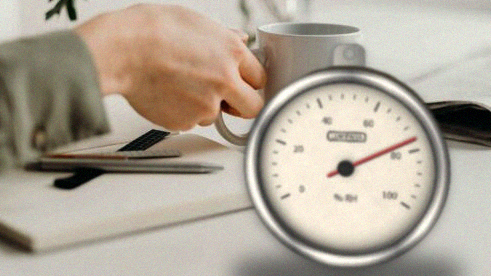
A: 76 %
